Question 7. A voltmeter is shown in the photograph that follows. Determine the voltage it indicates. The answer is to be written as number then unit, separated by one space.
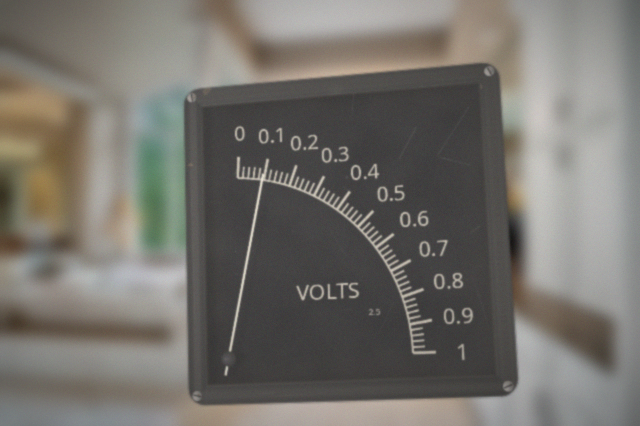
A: 0.1 V
